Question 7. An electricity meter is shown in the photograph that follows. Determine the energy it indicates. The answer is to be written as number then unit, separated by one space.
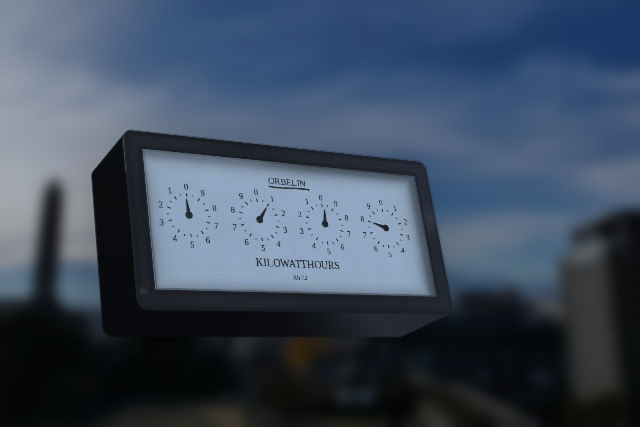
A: 98 kWh
